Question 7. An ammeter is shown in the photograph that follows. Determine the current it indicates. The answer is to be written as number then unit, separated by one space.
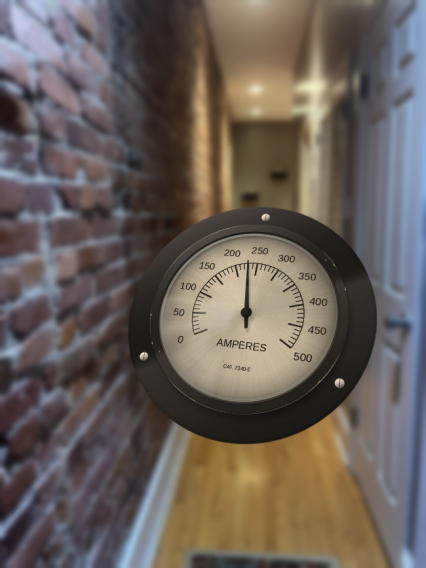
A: 230 A
